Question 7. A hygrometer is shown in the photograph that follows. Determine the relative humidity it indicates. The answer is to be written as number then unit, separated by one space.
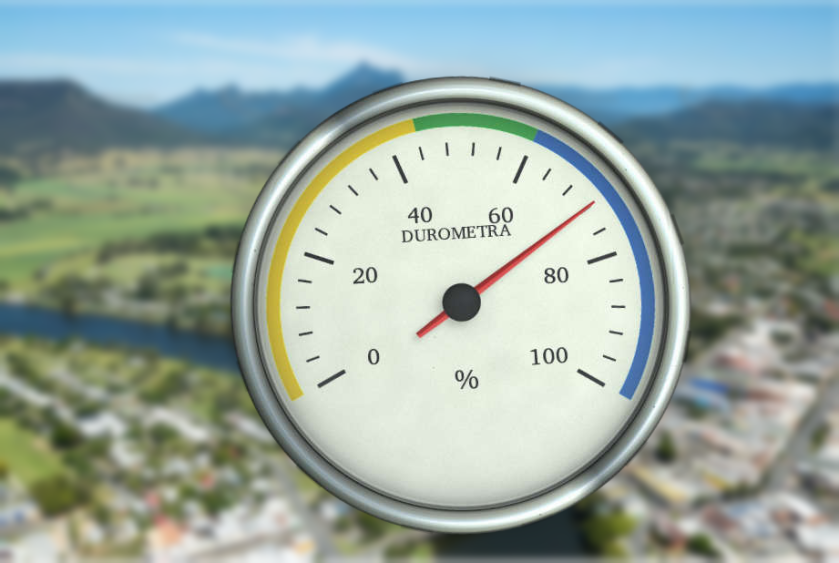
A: 72 %
